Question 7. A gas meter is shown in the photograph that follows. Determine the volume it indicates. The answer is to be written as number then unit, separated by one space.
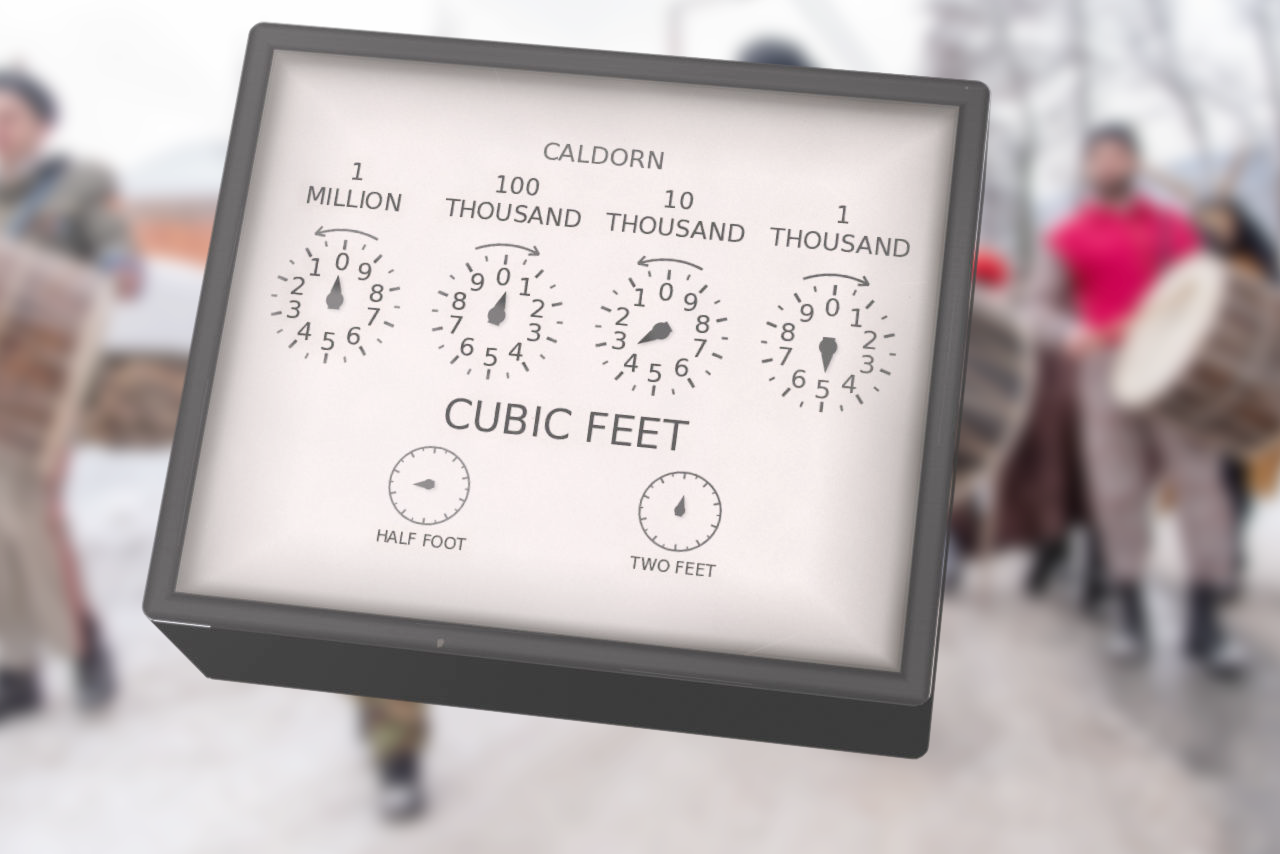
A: 3500 ft³
